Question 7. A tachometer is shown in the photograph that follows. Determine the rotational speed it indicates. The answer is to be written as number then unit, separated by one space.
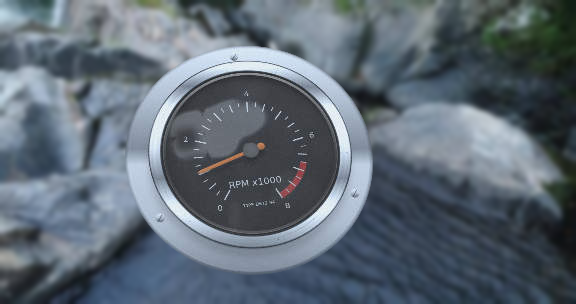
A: 1000 rpm
